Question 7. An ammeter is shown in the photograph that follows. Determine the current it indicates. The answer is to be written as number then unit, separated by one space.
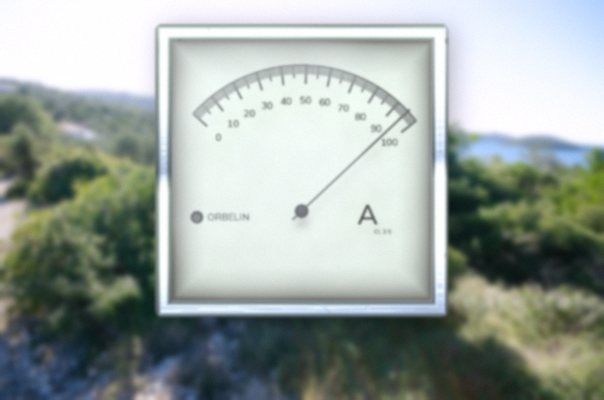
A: 95 A
